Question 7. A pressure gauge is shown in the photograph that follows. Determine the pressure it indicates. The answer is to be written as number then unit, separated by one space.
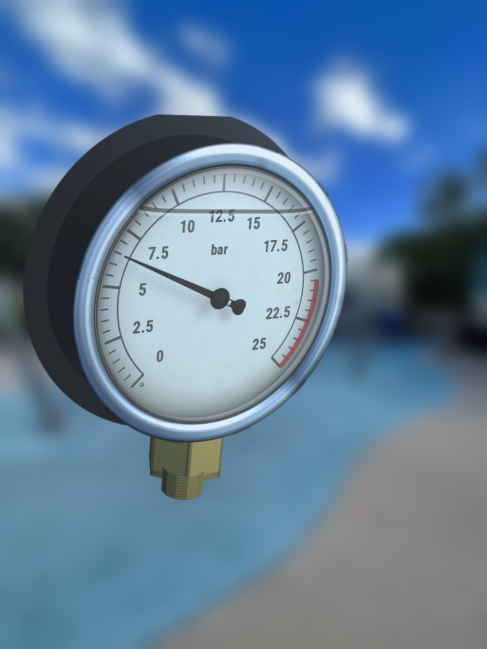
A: 6.5 bar
